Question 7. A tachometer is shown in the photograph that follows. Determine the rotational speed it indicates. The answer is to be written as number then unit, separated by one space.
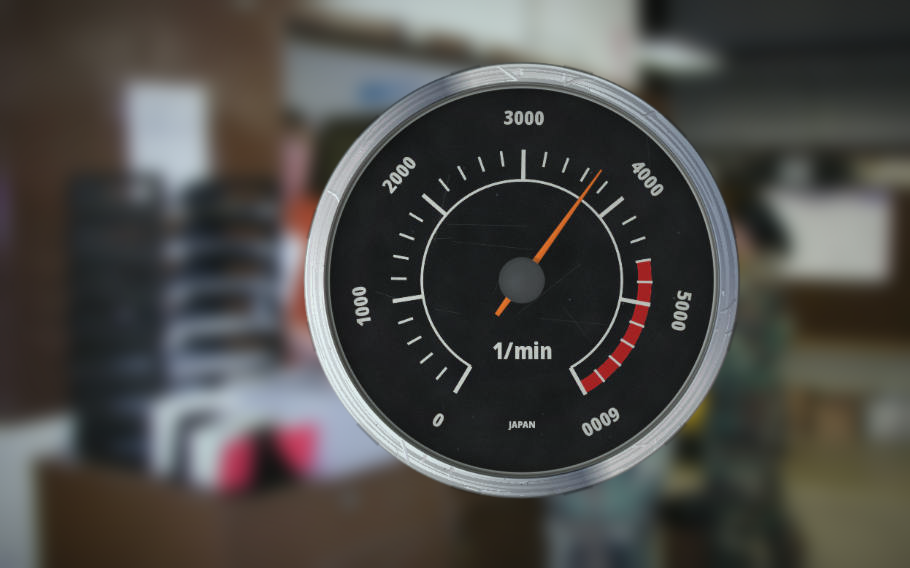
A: 3700 rpm
